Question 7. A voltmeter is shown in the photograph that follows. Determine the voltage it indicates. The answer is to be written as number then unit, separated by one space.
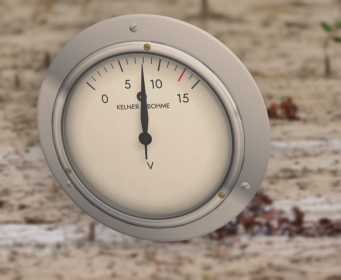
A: 8 V
